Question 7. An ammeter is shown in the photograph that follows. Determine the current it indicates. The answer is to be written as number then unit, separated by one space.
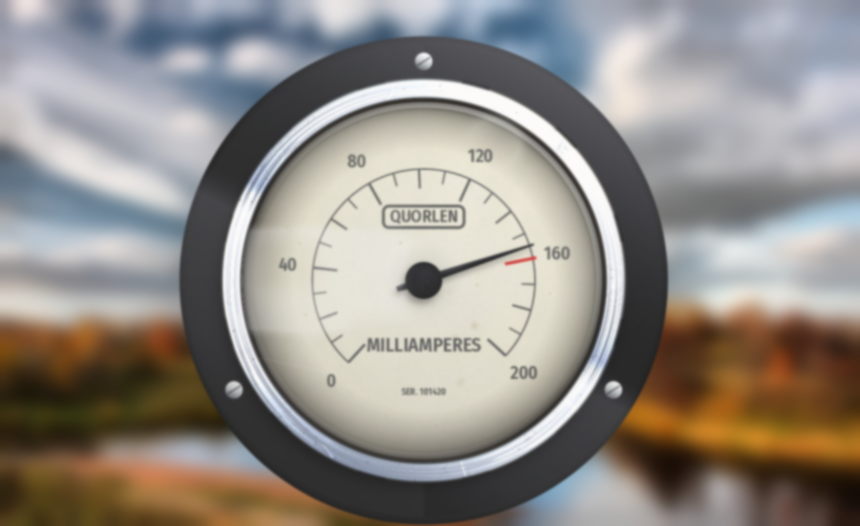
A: 155 mA
